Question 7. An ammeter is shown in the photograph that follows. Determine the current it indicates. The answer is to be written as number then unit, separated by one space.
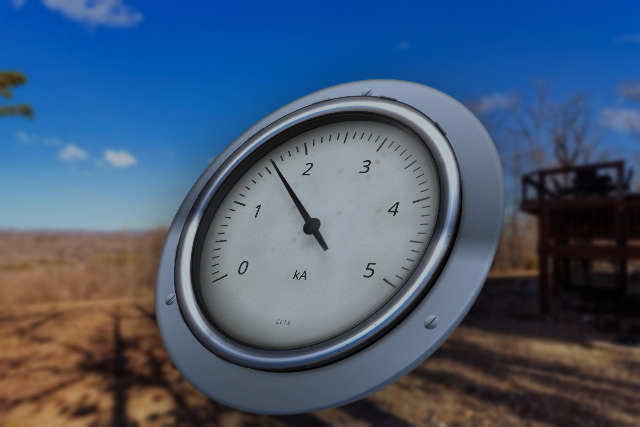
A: 1.6 kA
